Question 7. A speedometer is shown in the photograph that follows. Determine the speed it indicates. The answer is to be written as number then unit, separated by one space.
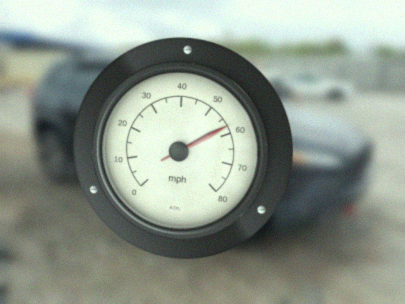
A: 57.5 mph
